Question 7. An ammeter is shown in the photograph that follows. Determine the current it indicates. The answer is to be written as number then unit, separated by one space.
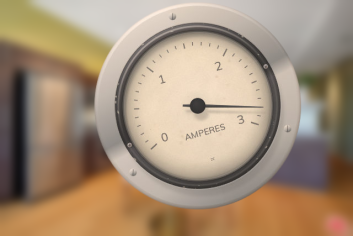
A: 2.8 A
